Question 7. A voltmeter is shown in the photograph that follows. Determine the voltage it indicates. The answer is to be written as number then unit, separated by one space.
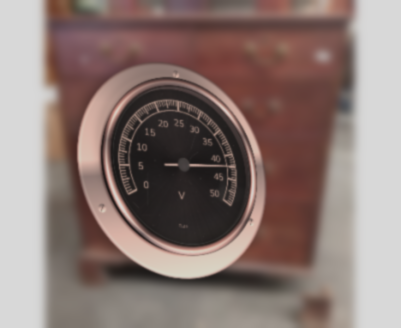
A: 42.5 V
